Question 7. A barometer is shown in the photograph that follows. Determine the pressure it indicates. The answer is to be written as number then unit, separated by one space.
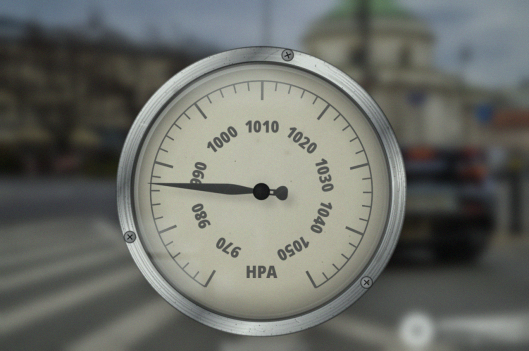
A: 987 hPa
